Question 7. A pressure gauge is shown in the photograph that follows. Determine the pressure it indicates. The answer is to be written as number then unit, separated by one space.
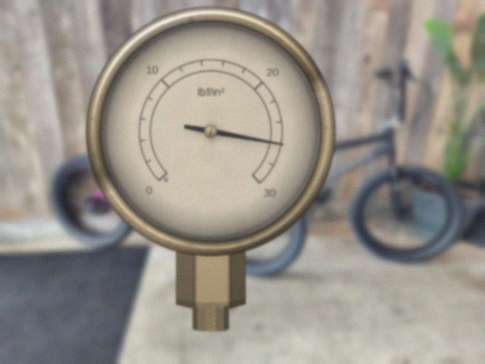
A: 26 psi
